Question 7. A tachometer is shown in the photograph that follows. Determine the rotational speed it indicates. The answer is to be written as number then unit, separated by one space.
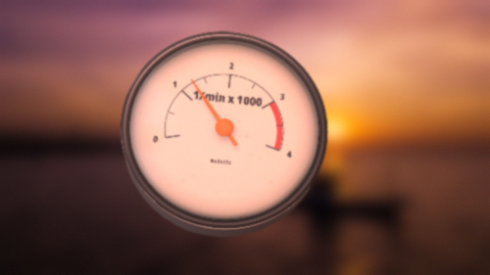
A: 1250 rpm
